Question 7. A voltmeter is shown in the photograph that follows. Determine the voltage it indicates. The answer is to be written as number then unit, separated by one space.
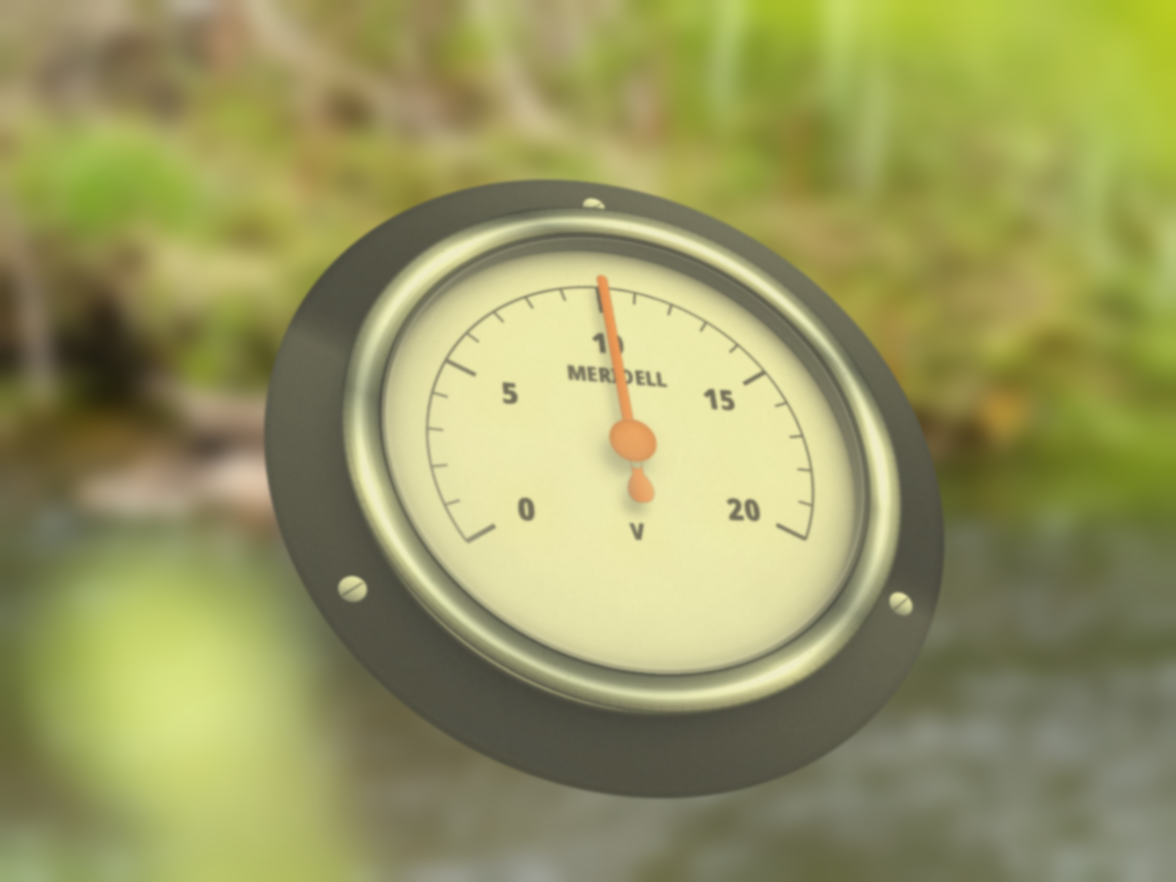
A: 10 V
